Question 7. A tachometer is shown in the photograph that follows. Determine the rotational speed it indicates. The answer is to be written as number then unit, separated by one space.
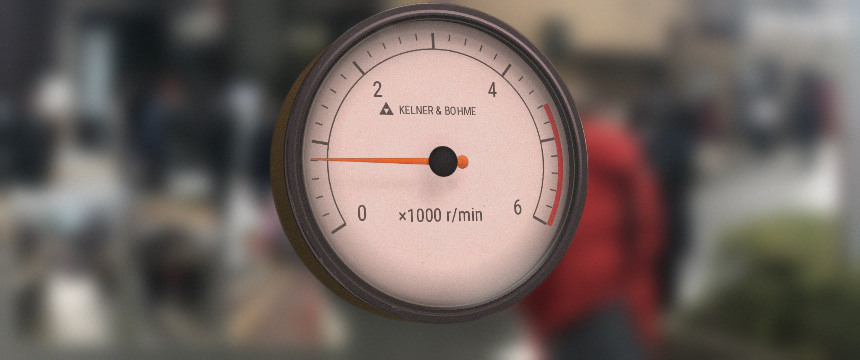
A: 800 rpm
